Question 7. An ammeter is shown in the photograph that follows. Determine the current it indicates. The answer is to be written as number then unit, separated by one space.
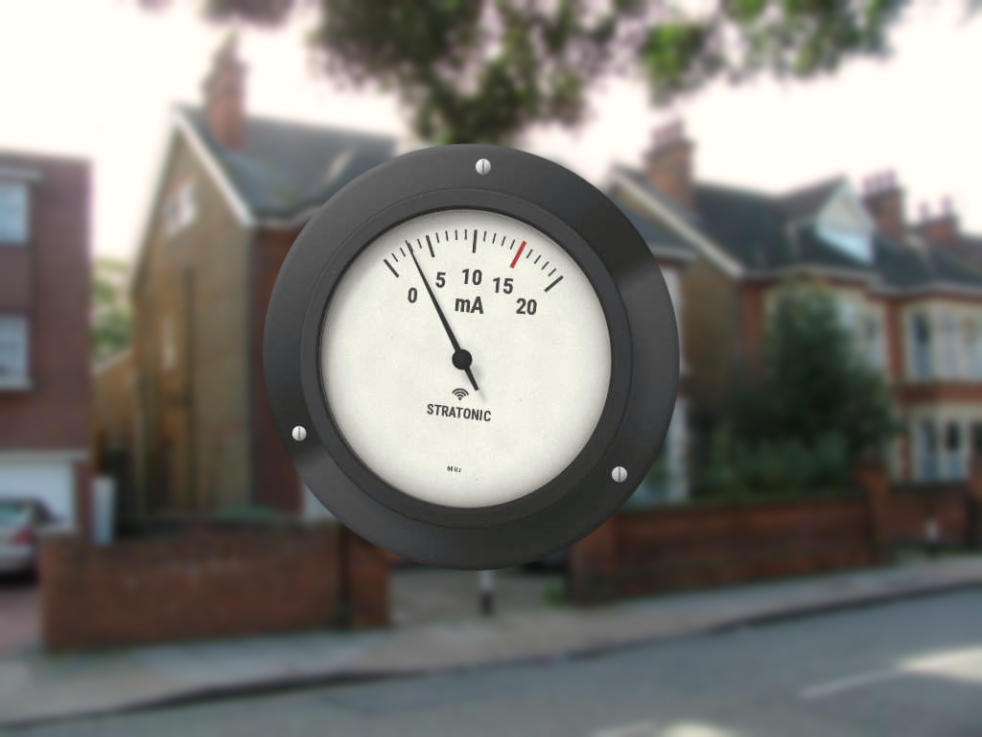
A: 3 mA
